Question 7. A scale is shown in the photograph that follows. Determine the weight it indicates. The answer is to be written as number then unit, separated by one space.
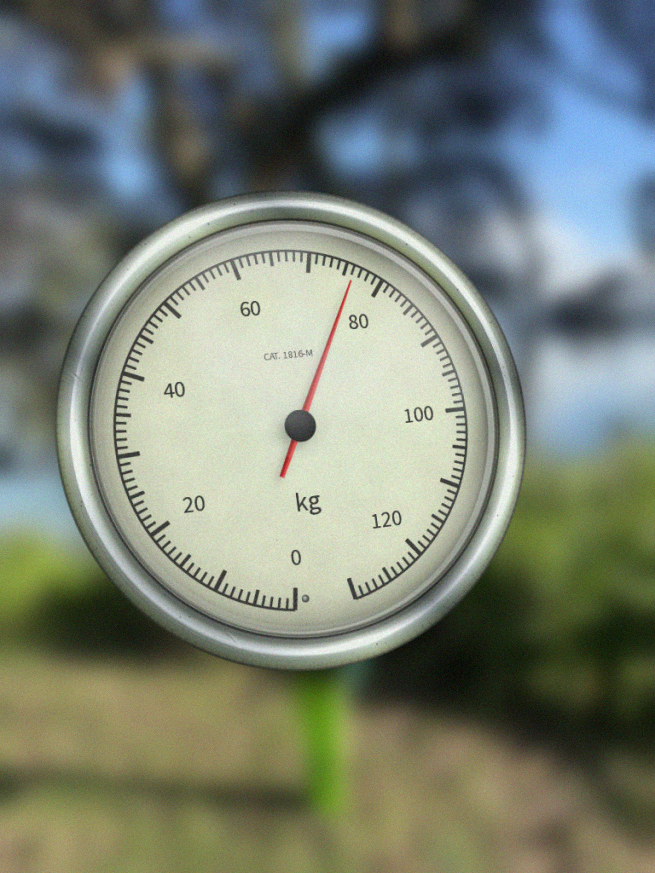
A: 76 kg
